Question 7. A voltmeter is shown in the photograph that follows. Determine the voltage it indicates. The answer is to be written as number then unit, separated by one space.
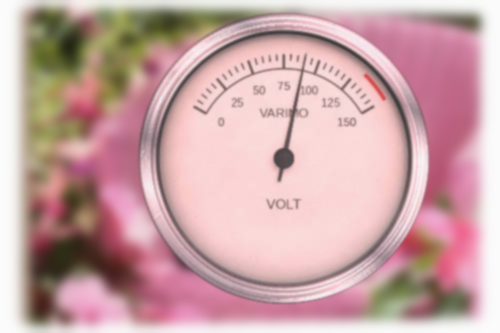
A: 90 V
